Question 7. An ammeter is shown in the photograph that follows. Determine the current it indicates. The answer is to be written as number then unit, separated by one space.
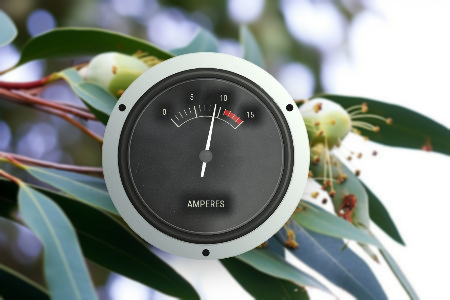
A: 9 A
